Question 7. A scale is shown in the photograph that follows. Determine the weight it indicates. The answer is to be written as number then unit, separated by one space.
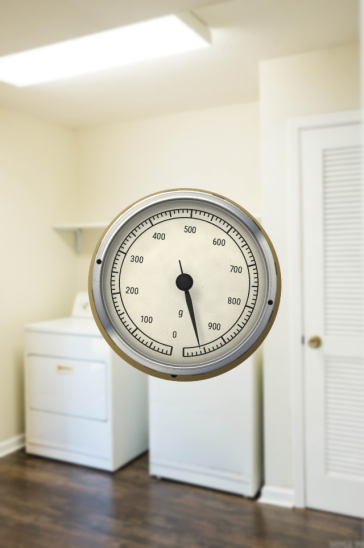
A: 960 g
